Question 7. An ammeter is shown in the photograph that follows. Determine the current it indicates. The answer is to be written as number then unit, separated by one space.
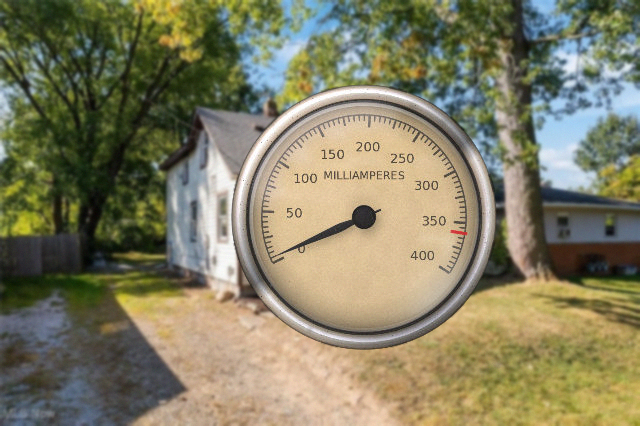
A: 5 mA
